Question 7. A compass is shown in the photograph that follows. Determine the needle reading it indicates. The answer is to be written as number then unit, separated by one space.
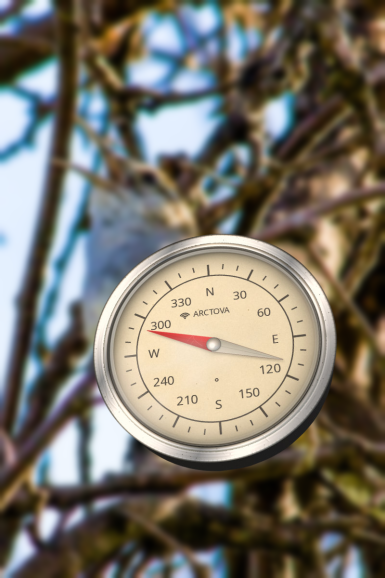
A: 290 °
